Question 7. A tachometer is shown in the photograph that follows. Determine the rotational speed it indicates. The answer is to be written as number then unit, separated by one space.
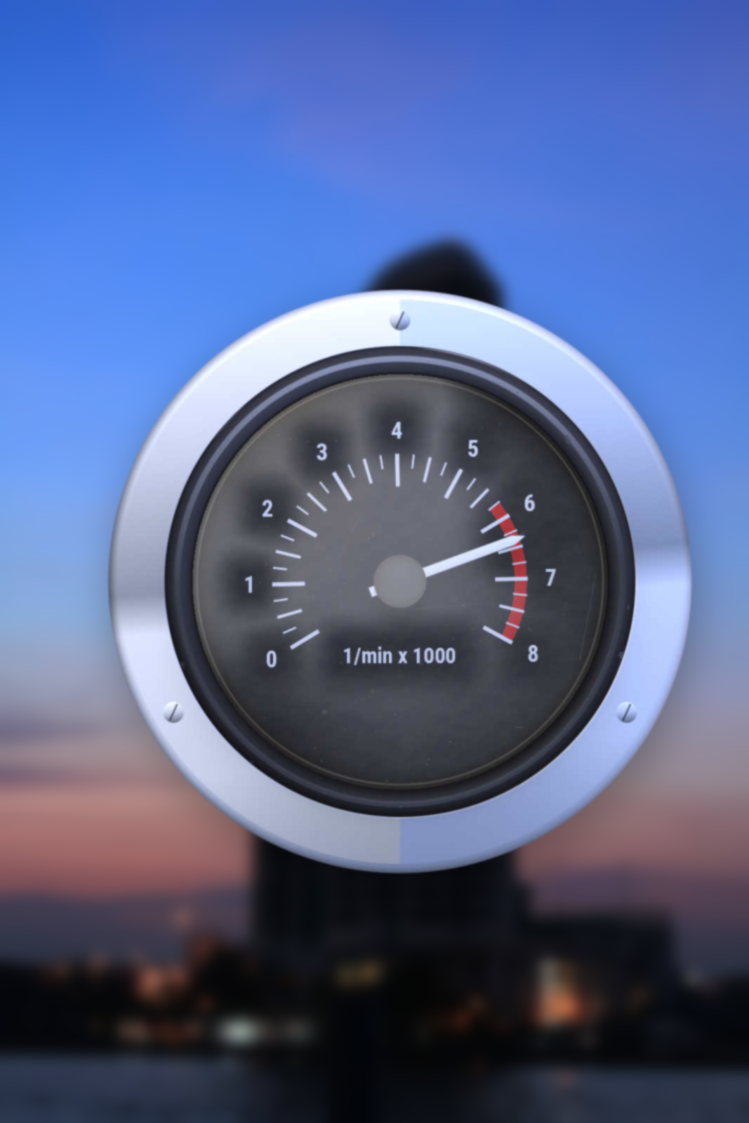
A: 6375 rpm
